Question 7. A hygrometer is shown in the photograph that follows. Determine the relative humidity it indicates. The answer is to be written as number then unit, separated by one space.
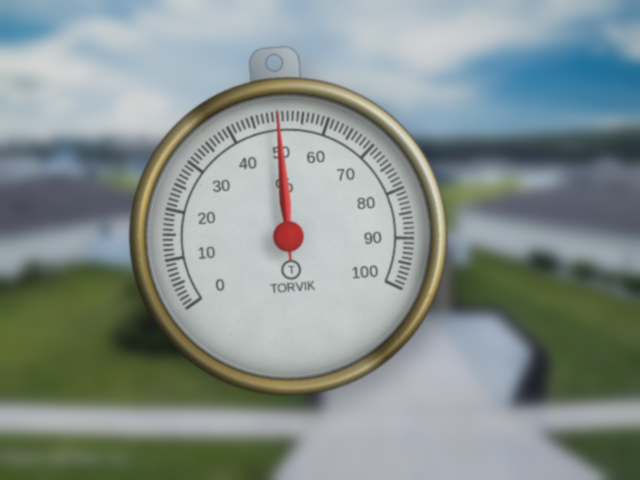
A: 50 %
